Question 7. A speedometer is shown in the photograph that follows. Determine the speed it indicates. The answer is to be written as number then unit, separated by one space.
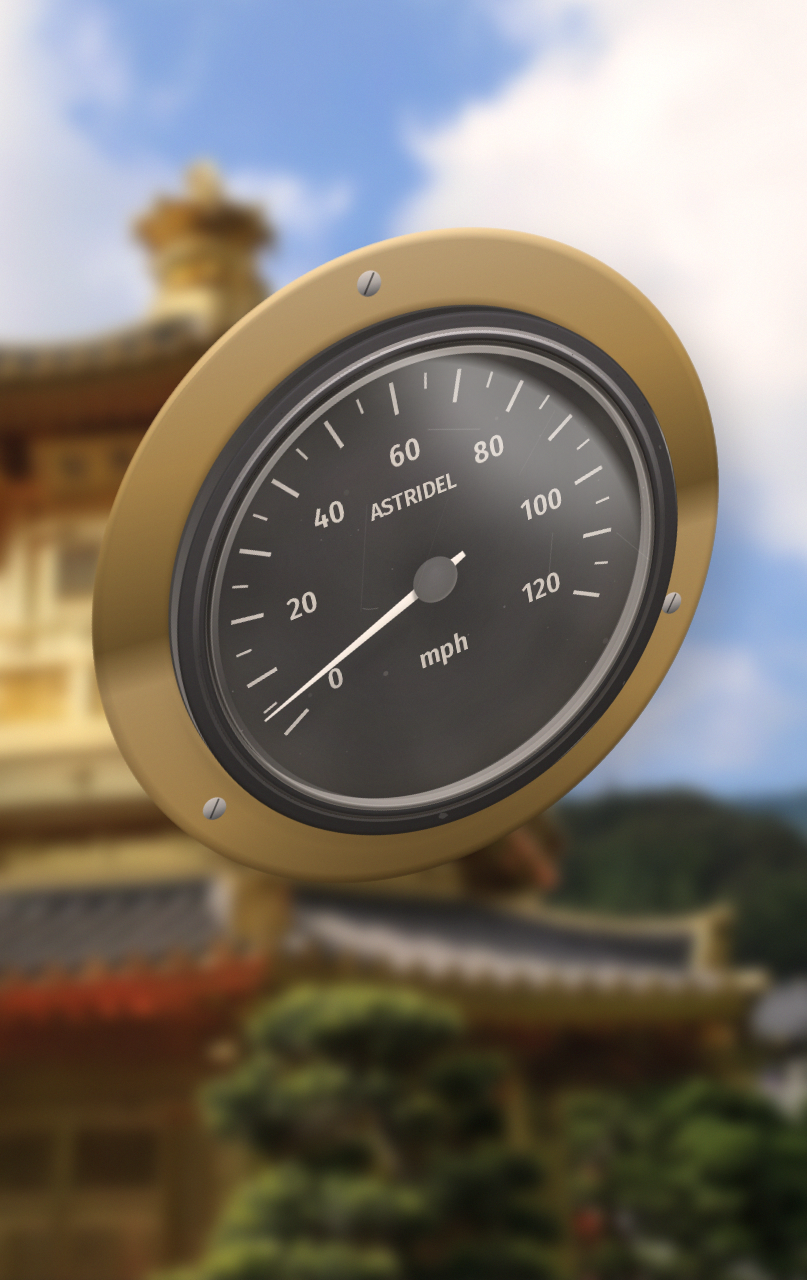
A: 5 mph
